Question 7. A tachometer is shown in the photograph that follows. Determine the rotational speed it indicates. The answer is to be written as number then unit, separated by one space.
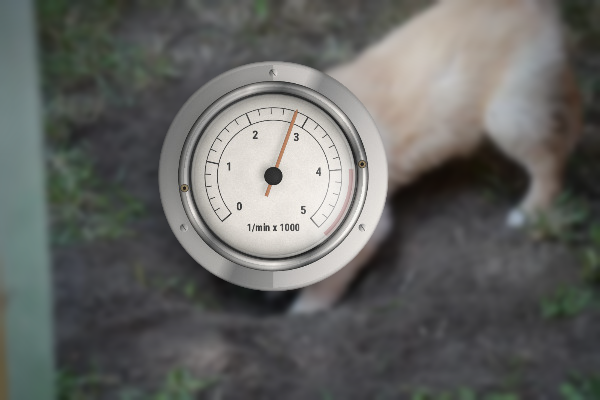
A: 2800 rpm
